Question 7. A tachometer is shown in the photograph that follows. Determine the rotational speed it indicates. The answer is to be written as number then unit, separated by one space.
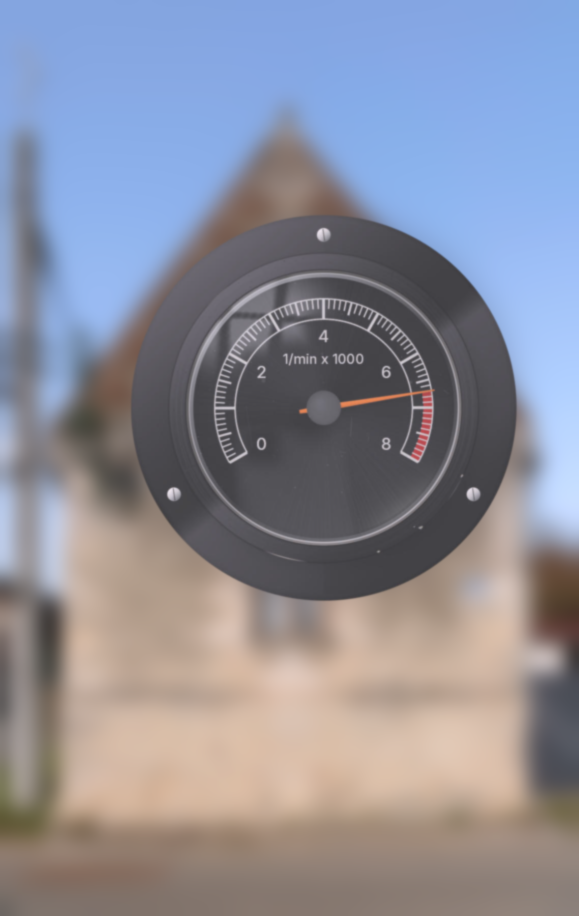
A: 6700 rpm
